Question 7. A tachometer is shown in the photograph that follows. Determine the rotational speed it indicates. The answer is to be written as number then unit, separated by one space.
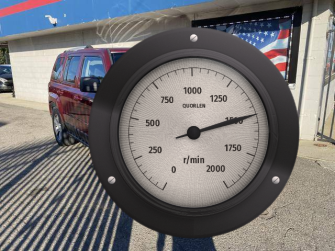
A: 1500 rpm
